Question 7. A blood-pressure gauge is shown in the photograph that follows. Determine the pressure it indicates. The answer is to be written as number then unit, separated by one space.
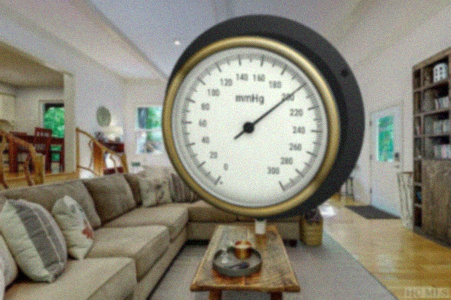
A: 200 mmHg
